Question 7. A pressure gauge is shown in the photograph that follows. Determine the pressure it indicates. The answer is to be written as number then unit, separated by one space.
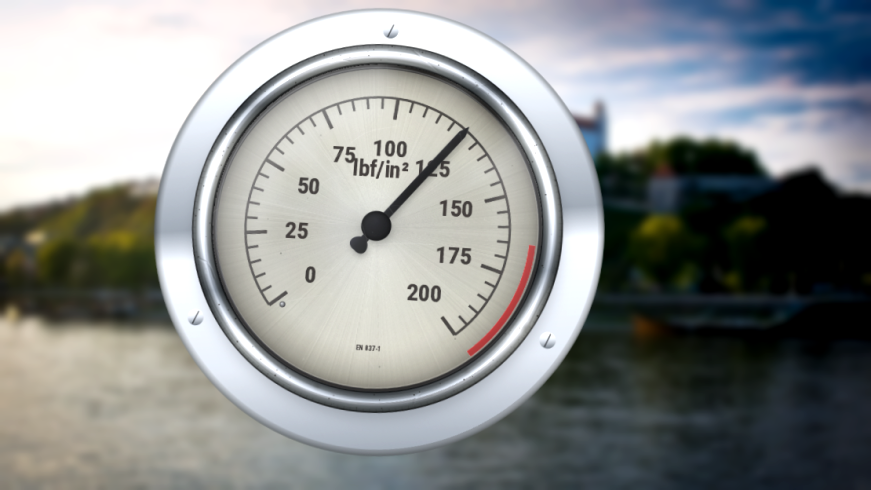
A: 125 psi
